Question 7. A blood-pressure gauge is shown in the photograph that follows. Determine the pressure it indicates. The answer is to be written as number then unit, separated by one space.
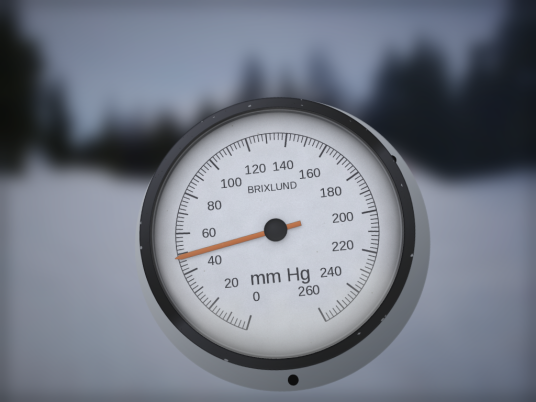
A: 48 mmHg
